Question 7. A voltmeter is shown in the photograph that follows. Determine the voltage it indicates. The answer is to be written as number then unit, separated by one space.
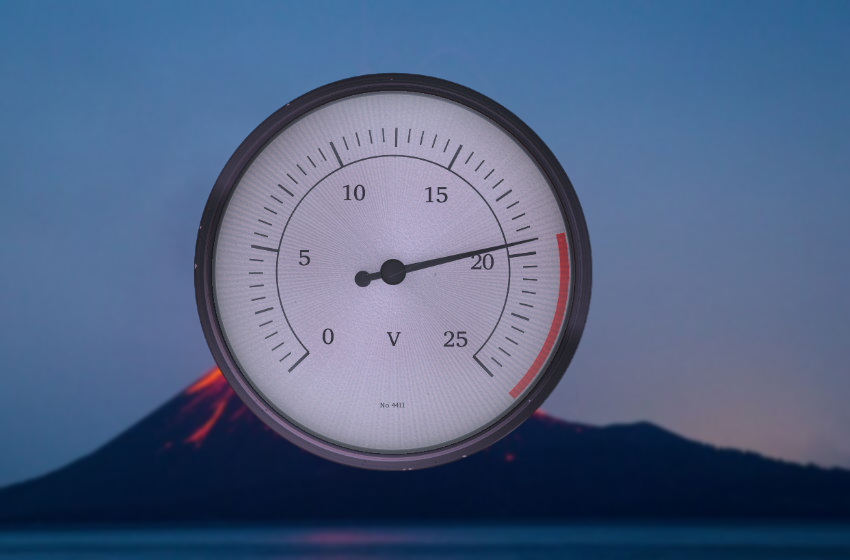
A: 19.5 V
